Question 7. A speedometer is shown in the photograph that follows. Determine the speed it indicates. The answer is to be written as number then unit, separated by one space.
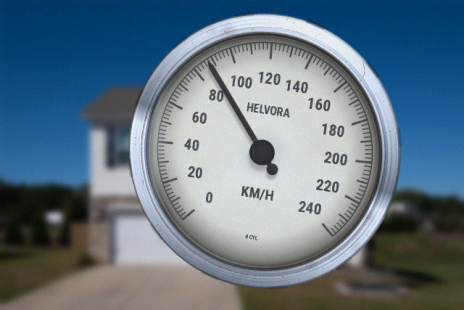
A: 88 km/h
